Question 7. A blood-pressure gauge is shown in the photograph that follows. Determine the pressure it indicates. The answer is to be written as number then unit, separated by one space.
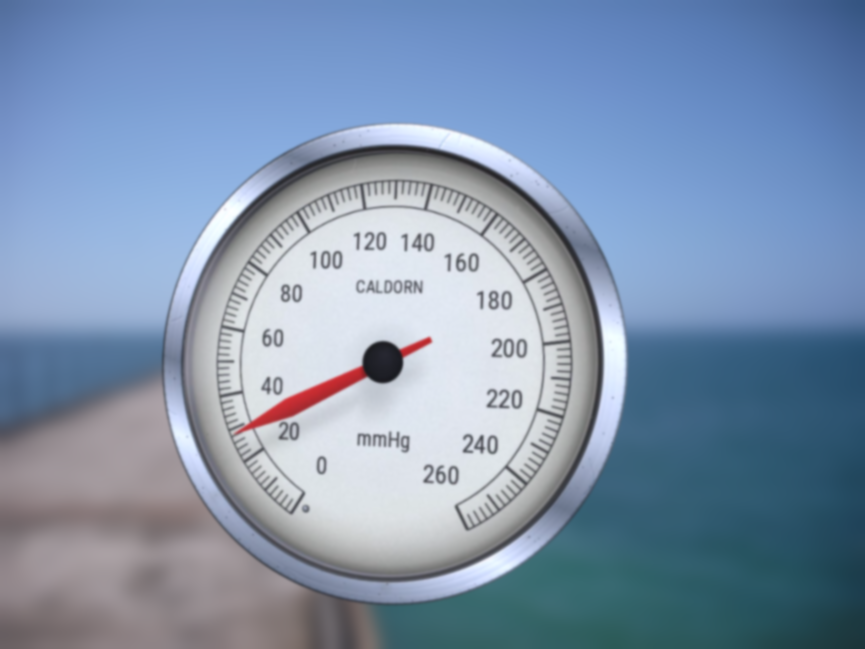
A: 28 mmHg
